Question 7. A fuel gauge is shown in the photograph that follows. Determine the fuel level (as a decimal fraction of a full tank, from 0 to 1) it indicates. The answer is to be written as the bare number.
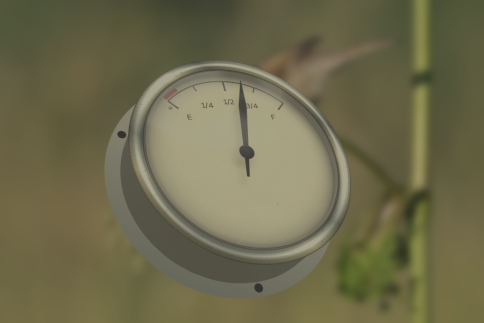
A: 0.625
